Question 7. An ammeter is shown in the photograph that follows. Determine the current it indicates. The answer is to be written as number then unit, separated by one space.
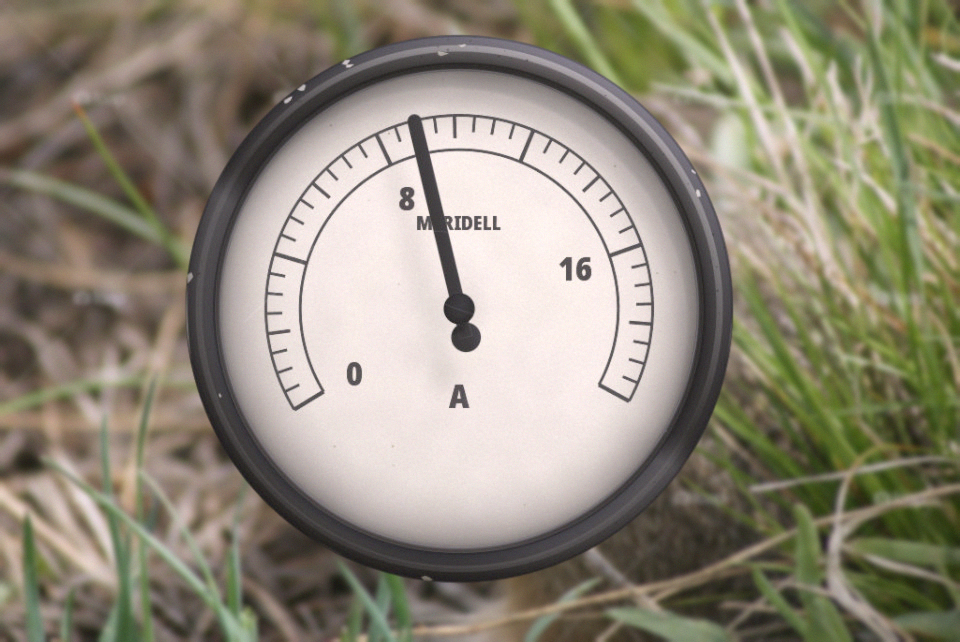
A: 9 A
